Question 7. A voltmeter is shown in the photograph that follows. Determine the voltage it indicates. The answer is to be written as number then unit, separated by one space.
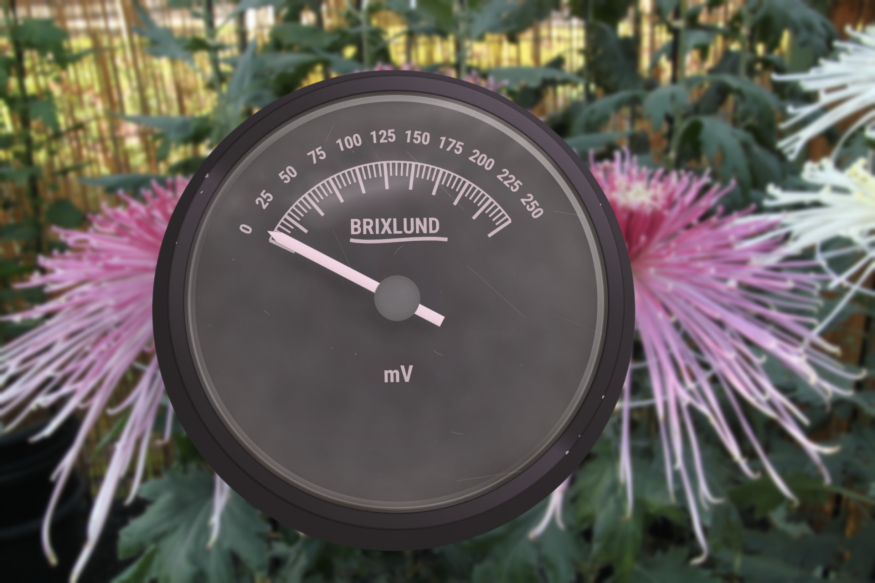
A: 5 mV
